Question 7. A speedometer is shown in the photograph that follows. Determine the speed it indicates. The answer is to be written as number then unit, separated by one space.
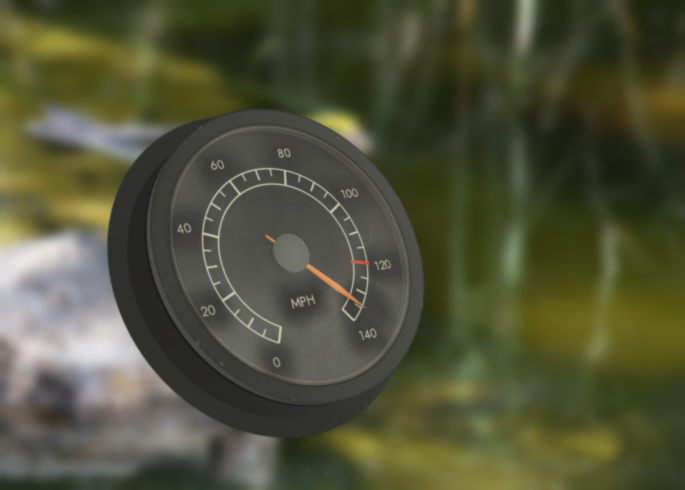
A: 135 mph
